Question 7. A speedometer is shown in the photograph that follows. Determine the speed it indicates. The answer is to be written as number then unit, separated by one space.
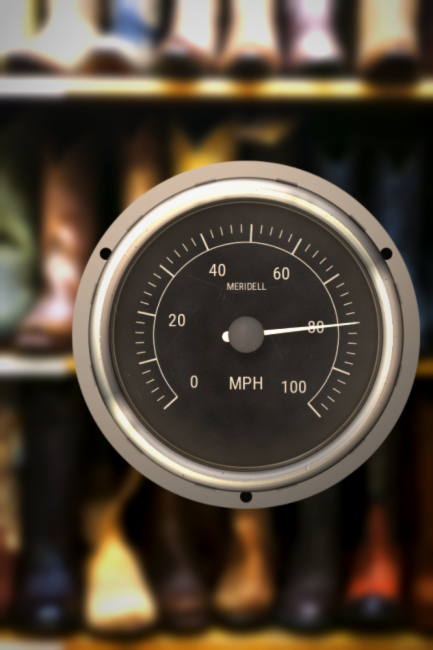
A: 80 mph
